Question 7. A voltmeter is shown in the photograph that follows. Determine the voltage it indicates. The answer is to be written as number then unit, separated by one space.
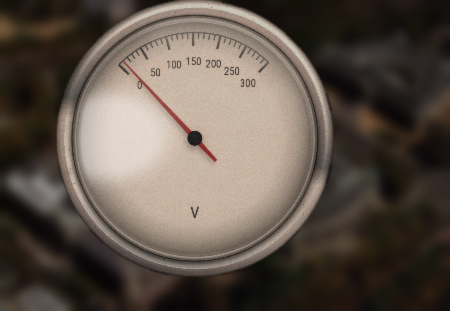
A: 10 V
